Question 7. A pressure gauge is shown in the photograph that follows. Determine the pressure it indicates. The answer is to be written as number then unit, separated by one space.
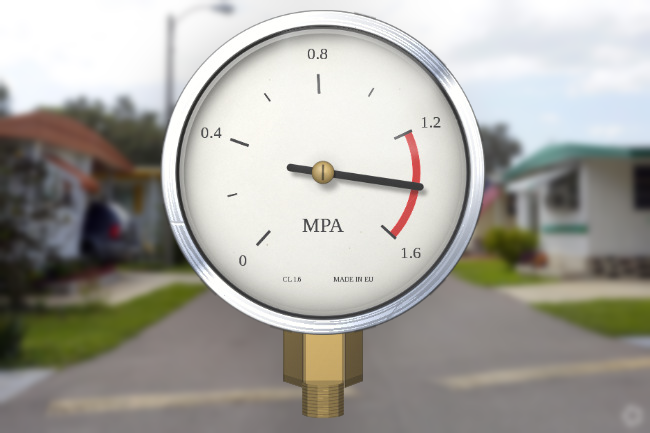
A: 1.4 MPa
